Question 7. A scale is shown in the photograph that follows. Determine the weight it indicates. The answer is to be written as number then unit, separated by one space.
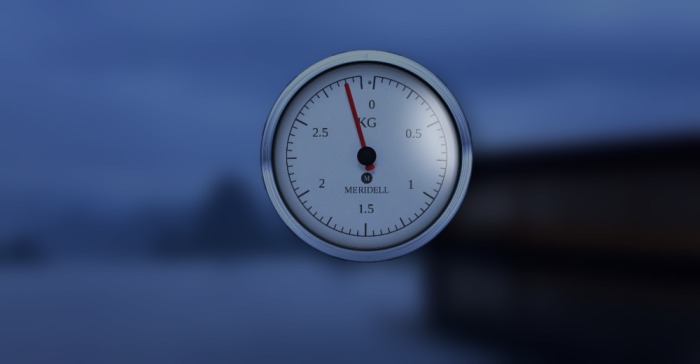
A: 2.9 kg
